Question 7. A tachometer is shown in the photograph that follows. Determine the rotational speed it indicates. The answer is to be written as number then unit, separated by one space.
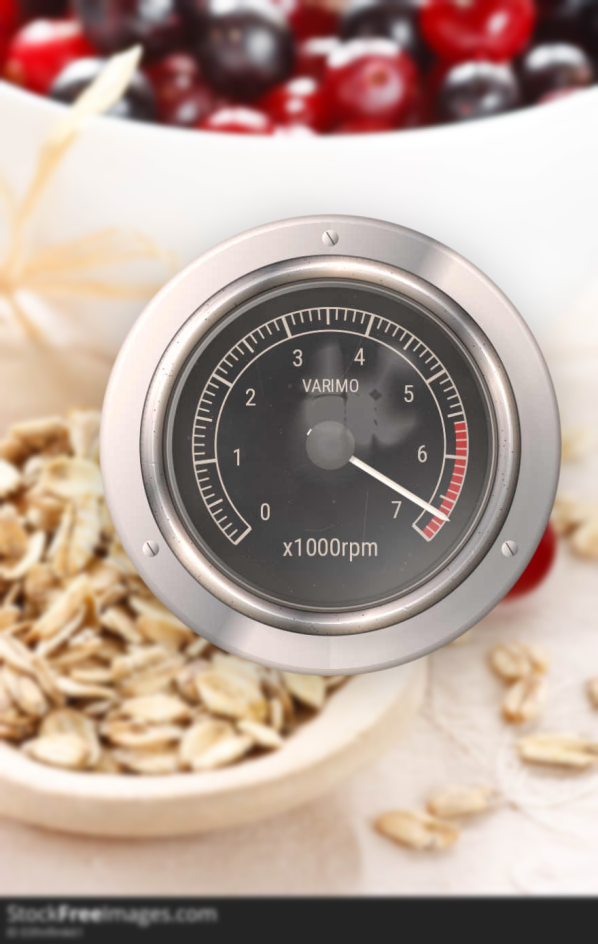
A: 6700 rpm
